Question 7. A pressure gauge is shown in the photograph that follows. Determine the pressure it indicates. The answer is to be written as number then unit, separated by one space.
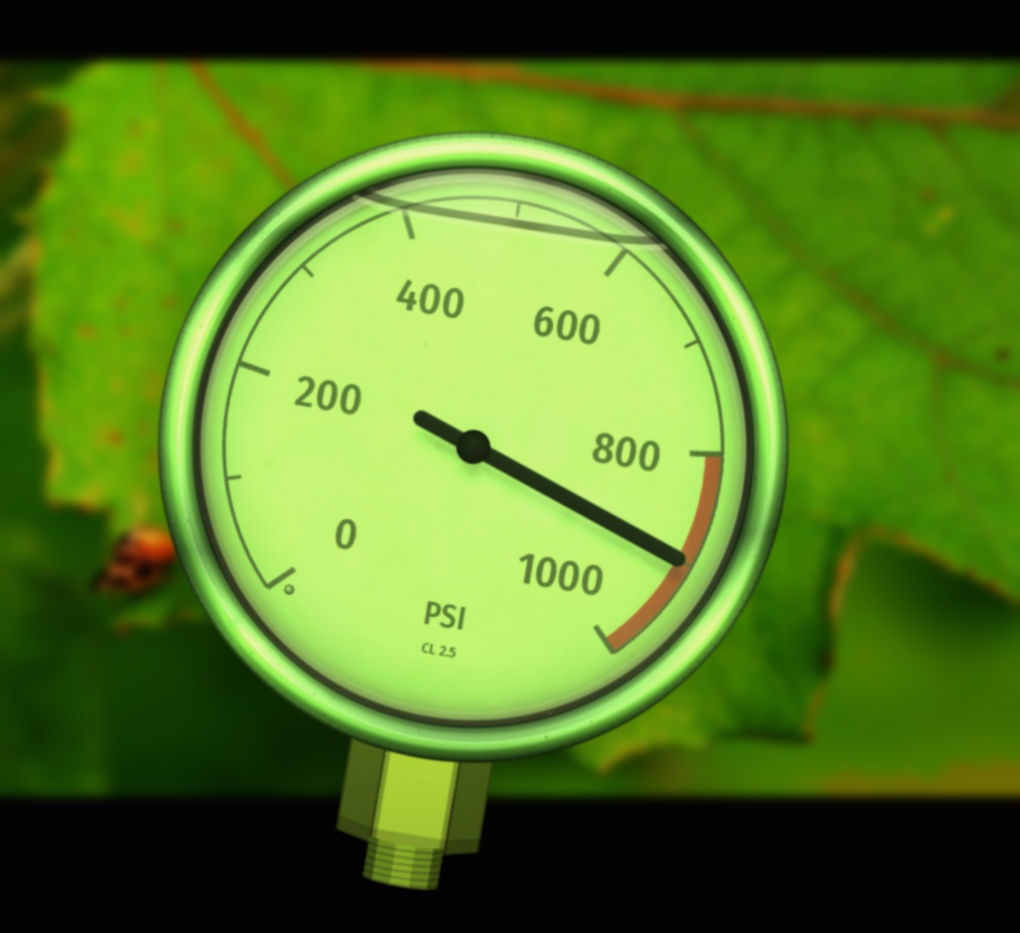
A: 900 psi
